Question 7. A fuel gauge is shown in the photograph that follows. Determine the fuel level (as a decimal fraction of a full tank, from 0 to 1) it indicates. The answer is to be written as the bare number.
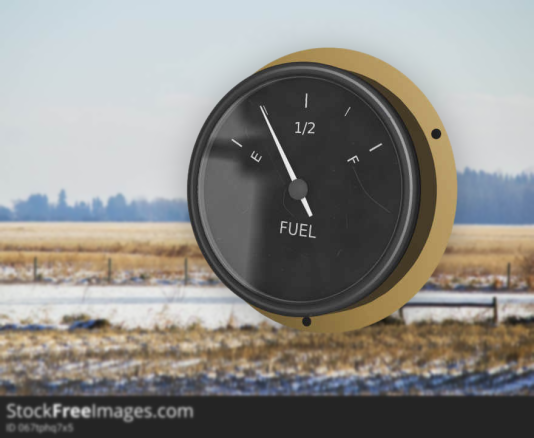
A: 0.25
